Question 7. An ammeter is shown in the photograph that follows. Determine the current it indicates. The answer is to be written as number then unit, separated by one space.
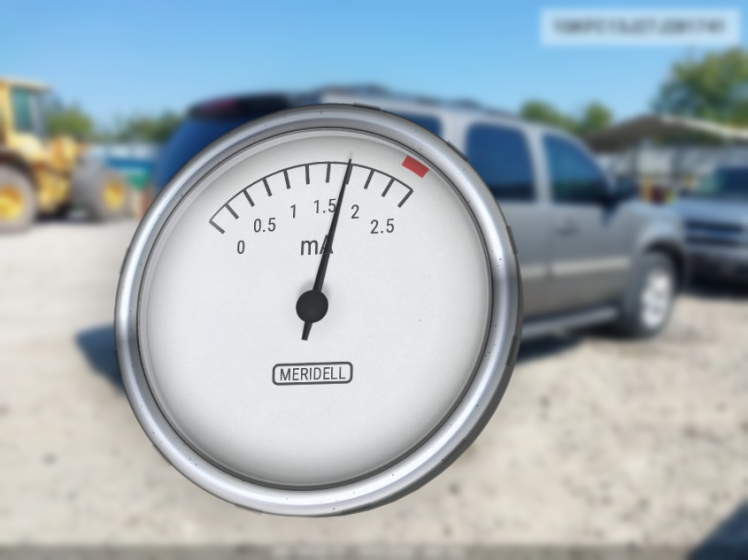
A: 1.75 mA
